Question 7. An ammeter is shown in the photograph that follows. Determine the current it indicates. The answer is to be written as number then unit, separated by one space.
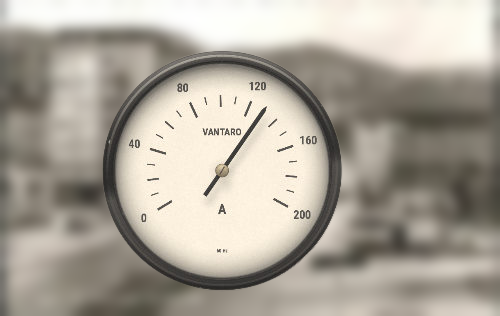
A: 130 A
